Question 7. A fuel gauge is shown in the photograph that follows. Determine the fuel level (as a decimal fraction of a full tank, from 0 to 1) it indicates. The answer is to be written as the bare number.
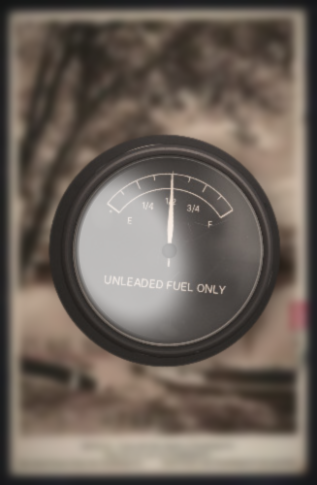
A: 0.5
